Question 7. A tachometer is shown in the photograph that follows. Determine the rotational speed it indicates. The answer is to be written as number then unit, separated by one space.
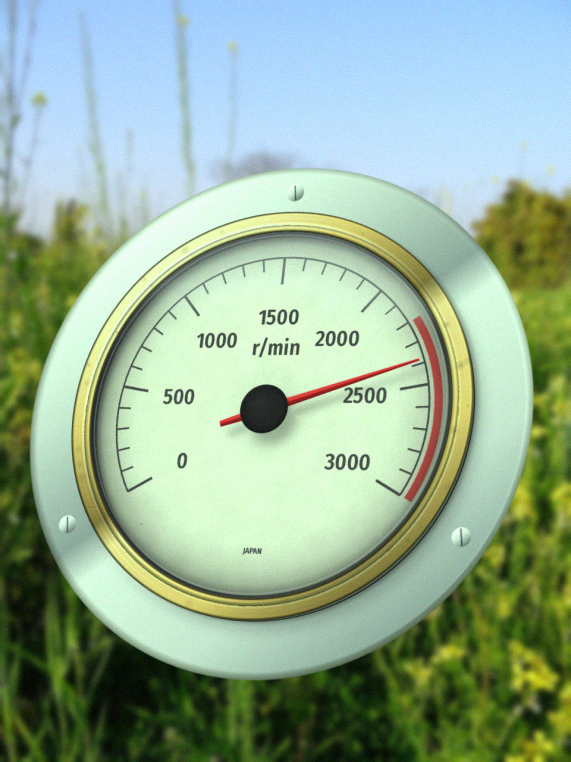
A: 2400 rpm
